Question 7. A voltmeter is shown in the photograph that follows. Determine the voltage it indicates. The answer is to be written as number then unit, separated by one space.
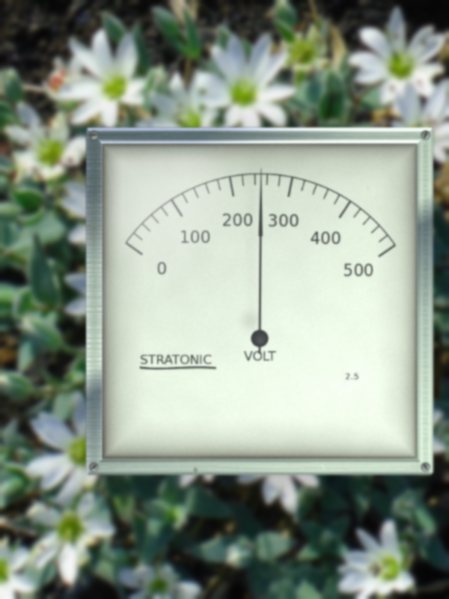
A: 250 V
